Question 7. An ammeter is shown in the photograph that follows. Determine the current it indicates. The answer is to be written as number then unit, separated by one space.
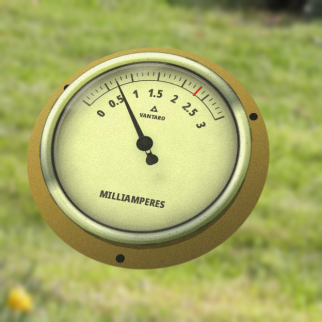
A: 0.7 mA
